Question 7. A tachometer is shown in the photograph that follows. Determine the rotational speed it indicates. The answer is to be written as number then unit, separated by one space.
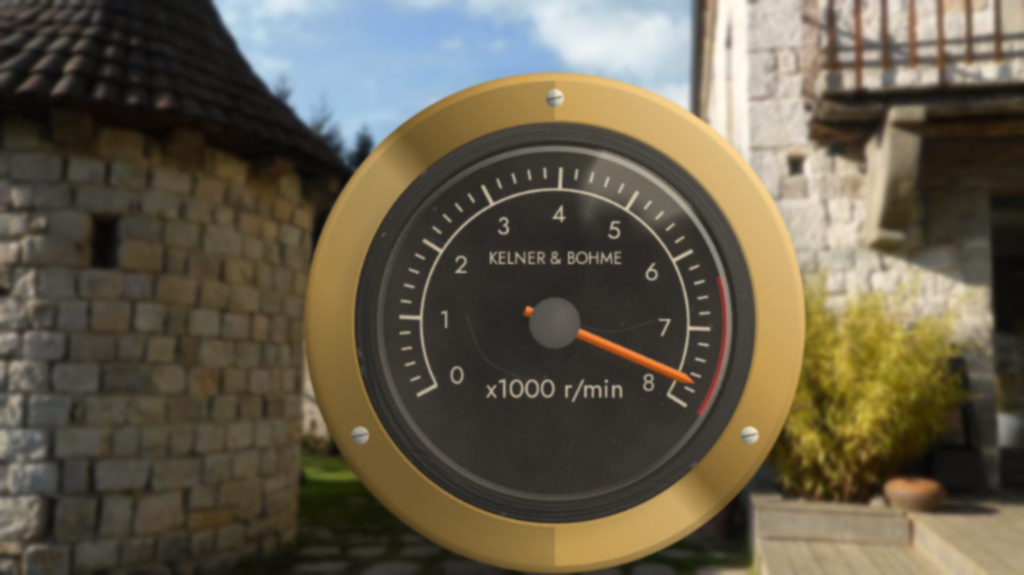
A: 7700 rpm
